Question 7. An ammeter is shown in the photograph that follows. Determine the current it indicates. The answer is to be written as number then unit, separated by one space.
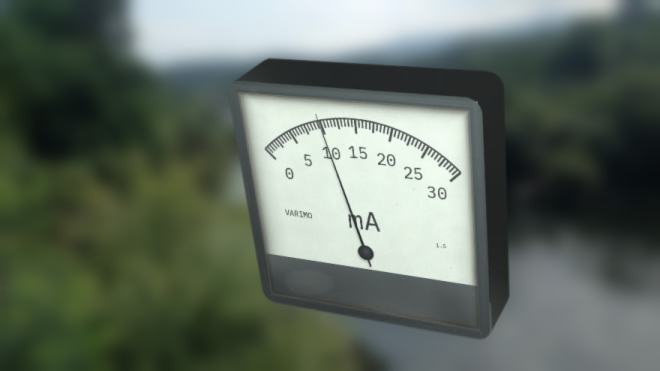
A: 10 mA
